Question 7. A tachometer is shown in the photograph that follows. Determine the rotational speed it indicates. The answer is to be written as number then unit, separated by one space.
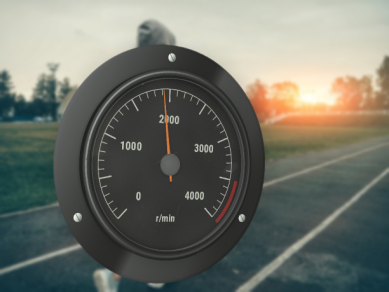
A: 1900 rpm
